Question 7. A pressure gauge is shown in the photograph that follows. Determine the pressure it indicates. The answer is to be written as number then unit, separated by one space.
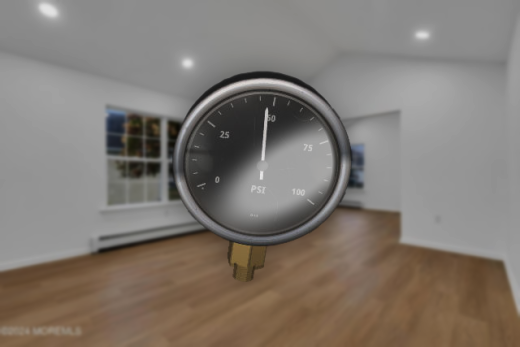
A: 47.5 psi
